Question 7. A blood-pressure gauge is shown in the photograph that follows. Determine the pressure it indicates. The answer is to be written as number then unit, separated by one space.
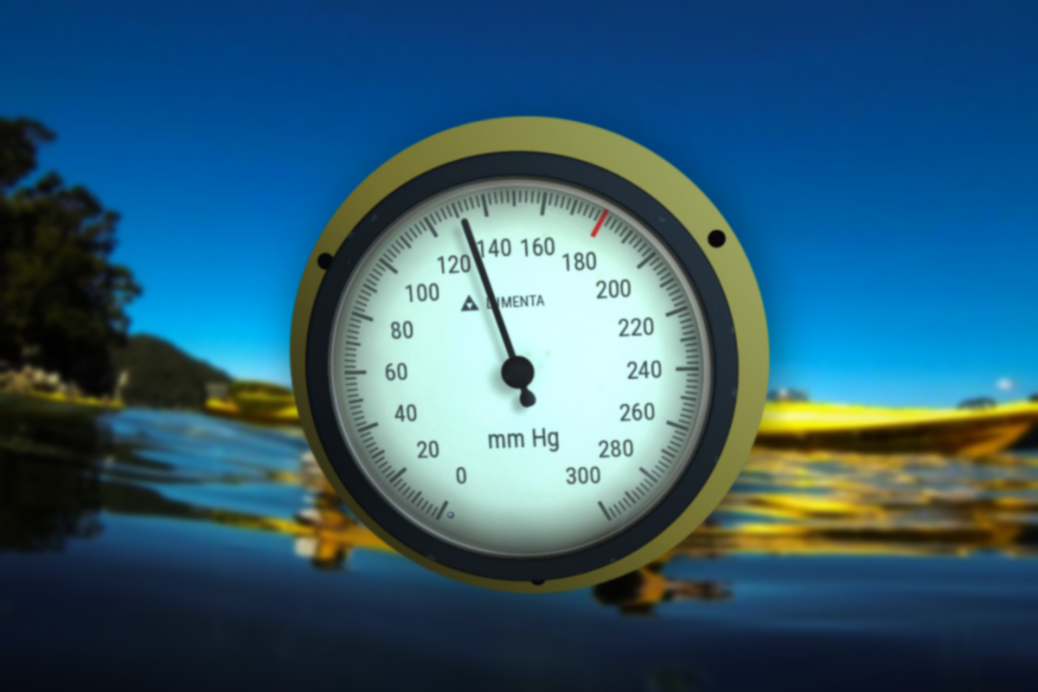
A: 132 mmHg
